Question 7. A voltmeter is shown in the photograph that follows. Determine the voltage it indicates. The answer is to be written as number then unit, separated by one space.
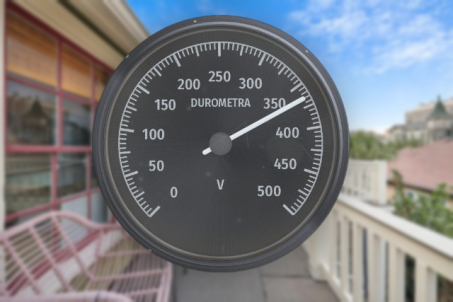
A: 365 V
